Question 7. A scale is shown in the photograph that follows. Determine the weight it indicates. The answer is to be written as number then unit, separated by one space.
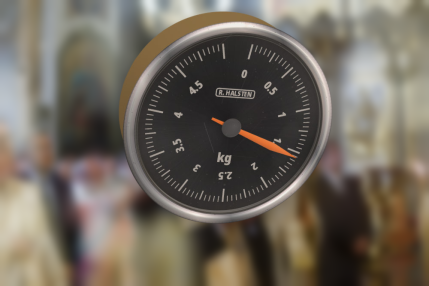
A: 1.55 kg
